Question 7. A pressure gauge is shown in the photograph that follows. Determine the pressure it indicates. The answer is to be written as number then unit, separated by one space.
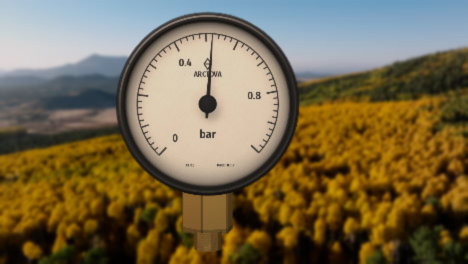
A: 0.52 bar
